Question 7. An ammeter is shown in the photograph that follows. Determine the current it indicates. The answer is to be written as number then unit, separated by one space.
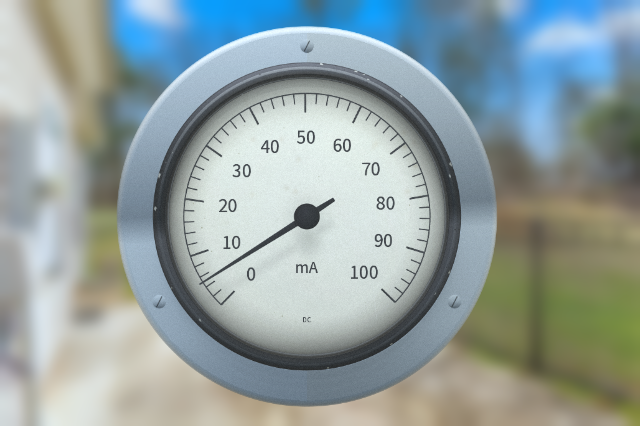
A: 5 mA
